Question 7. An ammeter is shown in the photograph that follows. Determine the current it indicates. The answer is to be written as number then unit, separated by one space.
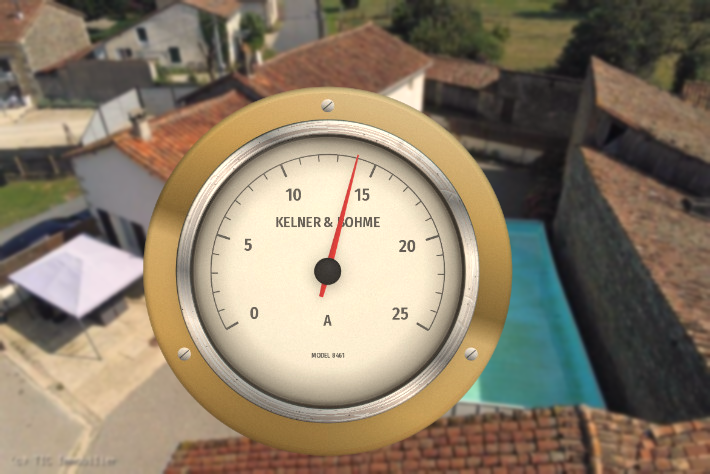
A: 14 A
